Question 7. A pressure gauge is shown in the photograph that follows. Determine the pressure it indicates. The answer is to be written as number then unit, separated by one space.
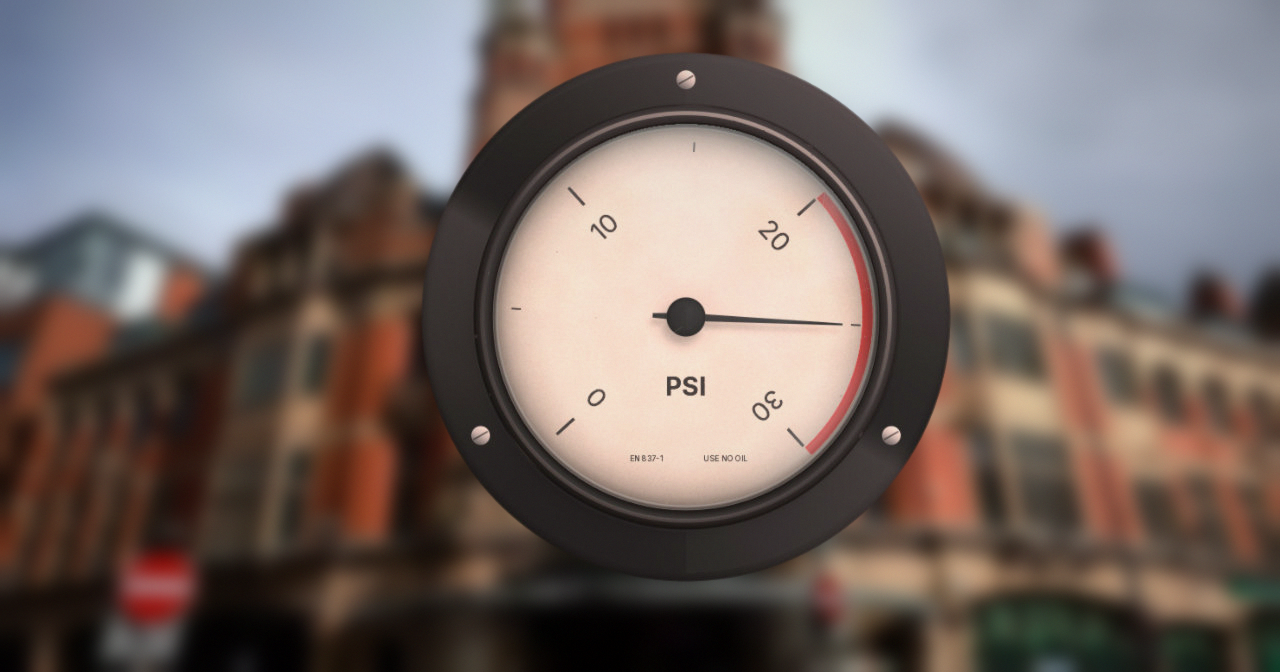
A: 25 psi
